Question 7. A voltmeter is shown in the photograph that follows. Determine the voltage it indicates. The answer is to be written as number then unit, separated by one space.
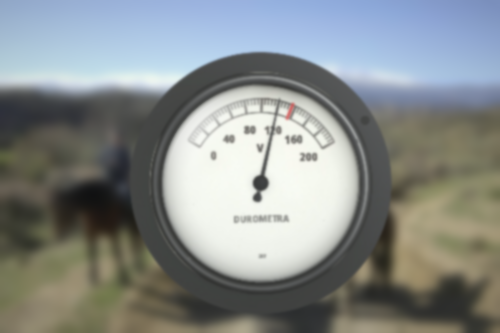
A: 120 V
